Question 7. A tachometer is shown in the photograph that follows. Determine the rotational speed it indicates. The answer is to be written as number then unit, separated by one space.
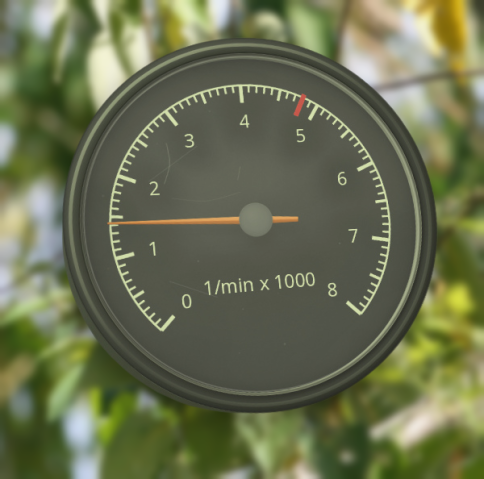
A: 1400 rpm
